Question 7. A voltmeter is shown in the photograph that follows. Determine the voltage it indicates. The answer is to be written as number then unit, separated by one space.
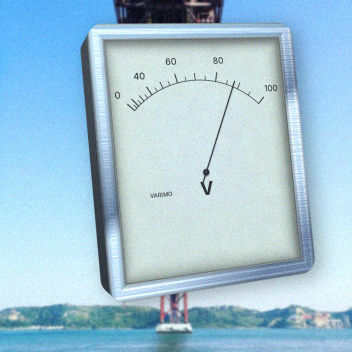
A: 87.5 V
